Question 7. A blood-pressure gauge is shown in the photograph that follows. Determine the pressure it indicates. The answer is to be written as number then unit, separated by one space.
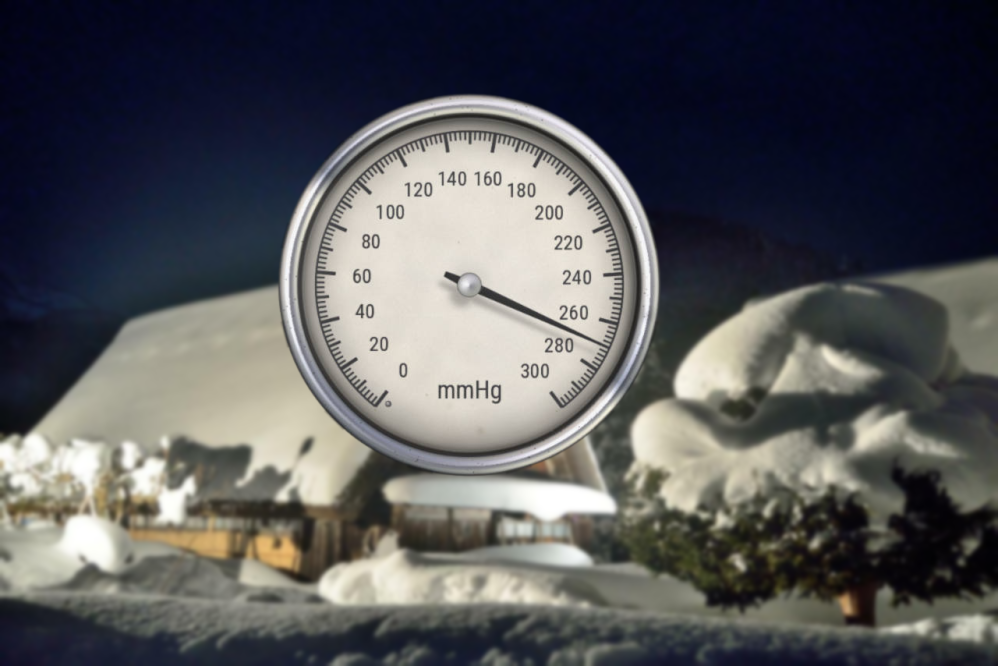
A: 270 mmHg
